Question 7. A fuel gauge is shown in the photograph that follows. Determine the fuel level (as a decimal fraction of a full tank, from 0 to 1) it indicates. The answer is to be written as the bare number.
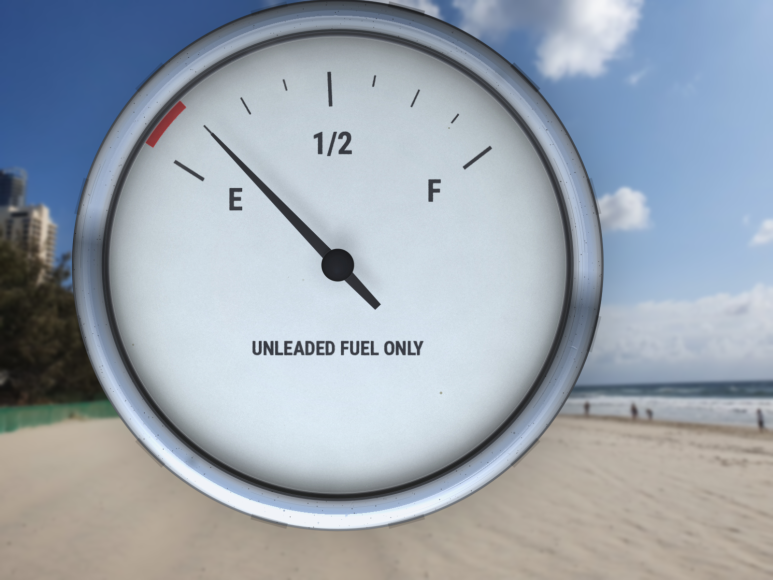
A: 0.125
